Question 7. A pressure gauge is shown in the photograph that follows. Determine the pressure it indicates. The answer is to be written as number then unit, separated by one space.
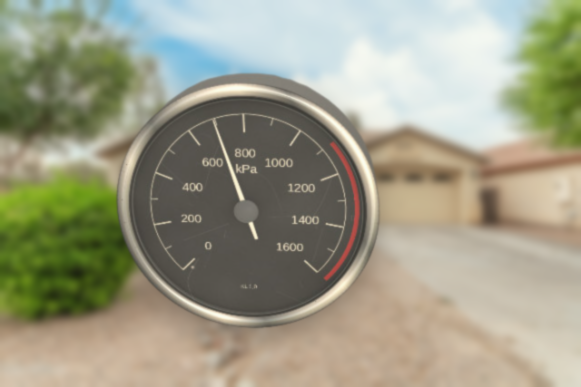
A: 700 kPa
